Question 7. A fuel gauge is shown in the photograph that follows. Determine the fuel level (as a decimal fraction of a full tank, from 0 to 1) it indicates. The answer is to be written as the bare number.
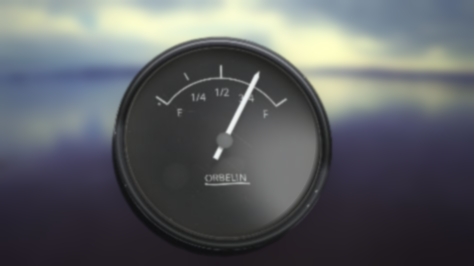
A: 0.75
